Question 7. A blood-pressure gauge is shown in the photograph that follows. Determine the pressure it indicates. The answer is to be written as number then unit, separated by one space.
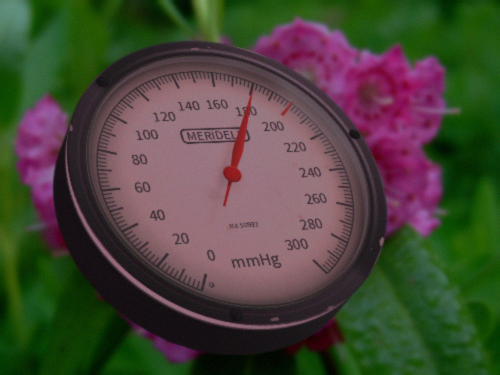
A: 180 mmHg
